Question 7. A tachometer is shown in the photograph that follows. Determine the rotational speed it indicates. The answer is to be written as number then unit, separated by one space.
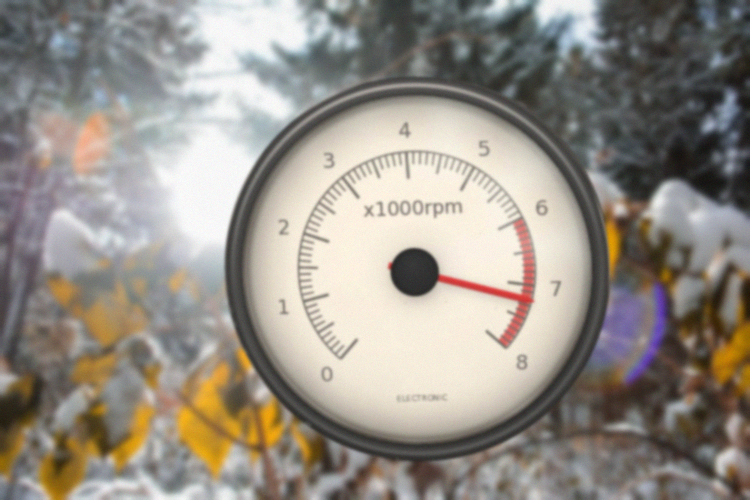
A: 7200 rpm
